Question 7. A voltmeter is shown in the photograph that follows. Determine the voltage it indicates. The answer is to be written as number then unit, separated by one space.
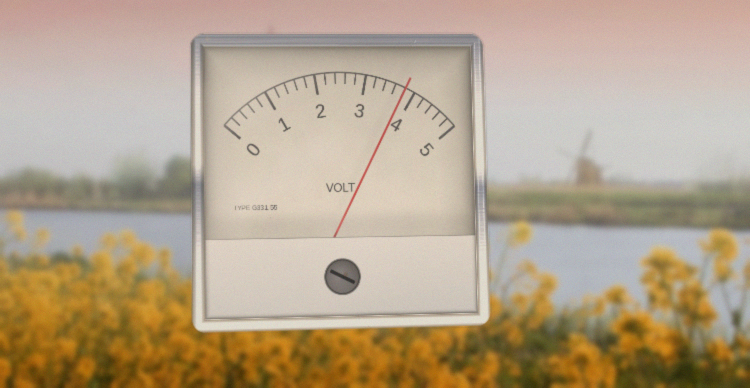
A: 3.8 V
